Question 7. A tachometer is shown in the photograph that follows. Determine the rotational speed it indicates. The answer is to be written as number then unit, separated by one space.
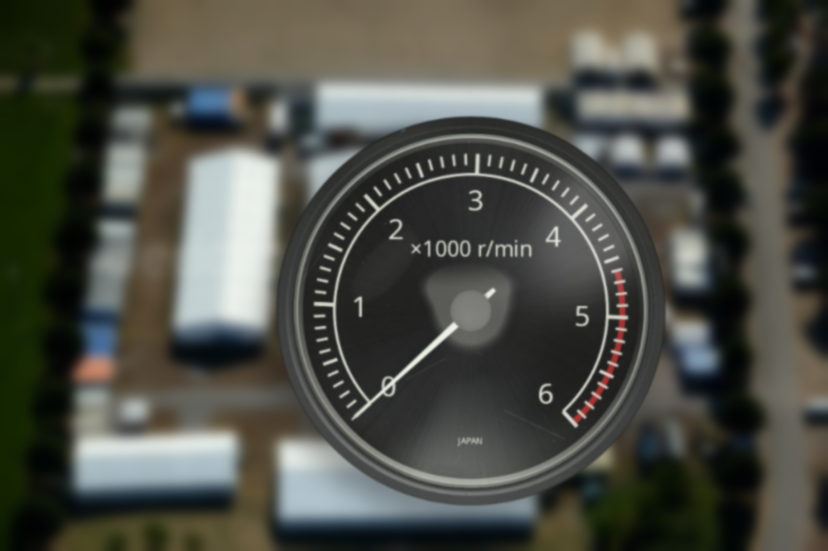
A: 0 rpm
